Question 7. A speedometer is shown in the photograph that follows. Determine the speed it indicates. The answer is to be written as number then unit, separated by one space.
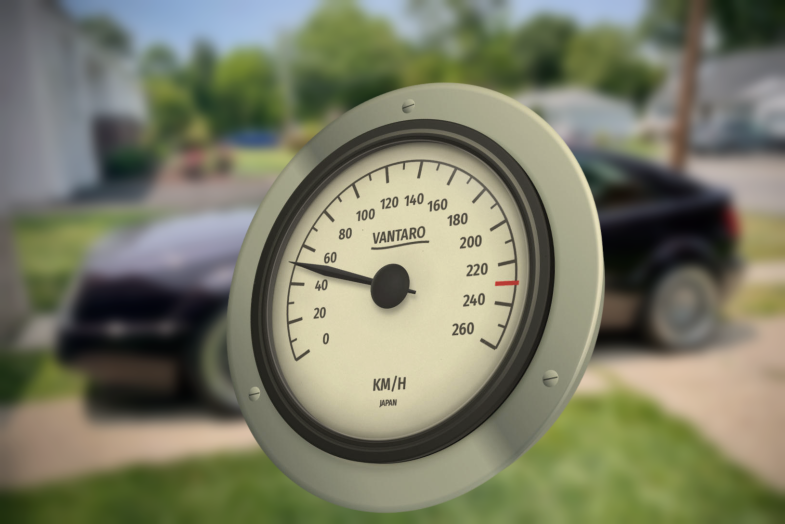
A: 50 km/h
